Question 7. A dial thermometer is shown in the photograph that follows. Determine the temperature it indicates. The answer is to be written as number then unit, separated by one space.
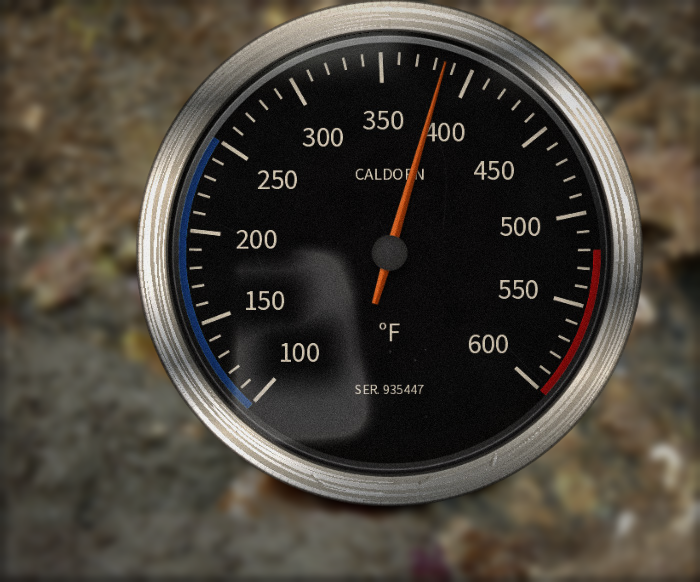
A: 385 °F
